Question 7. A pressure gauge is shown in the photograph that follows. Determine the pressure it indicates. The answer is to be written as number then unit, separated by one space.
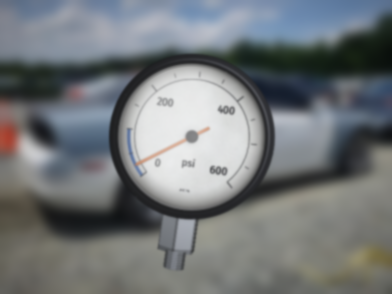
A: 25 psi
